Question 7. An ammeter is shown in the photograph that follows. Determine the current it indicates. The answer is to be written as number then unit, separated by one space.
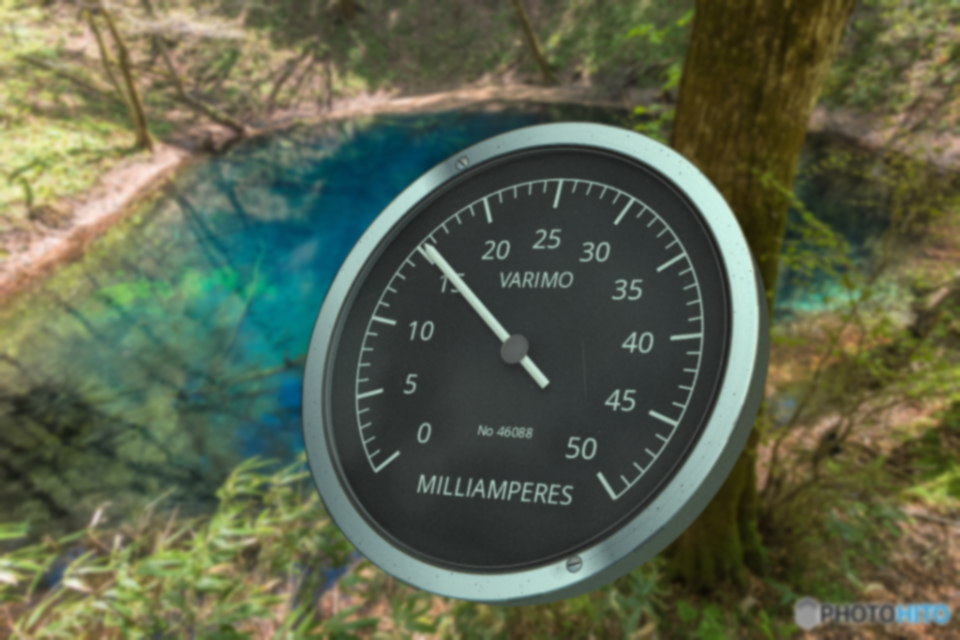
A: 15.5 mA
